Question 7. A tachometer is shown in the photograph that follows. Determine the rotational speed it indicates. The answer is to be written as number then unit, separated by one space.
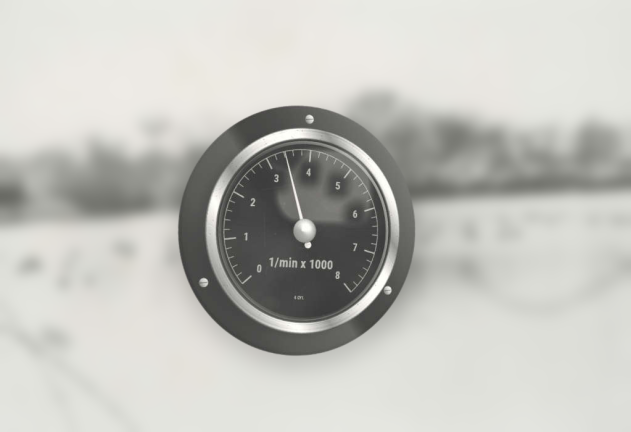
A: 3400 rpm
